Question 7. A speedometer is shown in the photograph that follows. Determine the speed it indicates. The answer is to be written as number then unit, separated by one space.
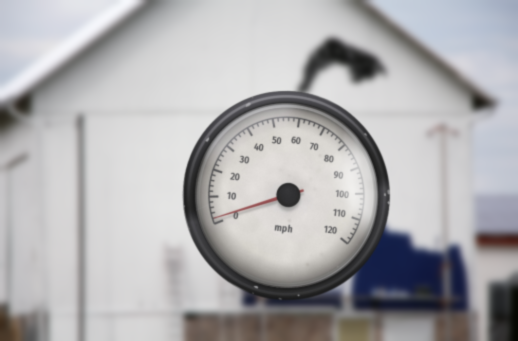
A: 2 mph
